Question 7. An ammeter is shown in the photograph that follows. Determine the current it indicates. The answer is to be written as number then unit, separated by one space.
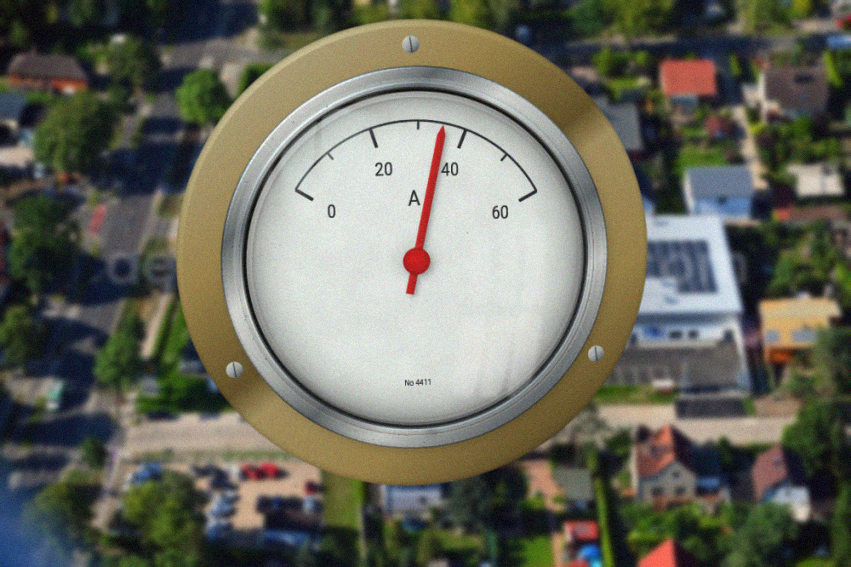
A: 35 A
